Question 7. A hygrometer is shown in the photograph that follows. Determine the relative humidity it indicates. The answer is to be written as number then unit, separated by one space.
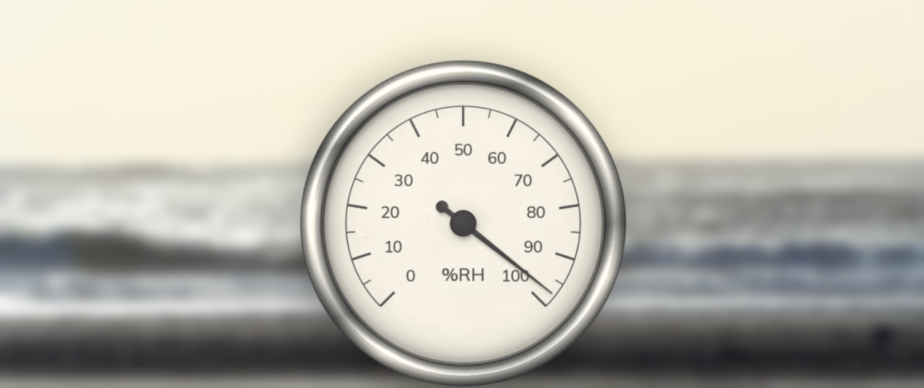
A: 97.5 %
